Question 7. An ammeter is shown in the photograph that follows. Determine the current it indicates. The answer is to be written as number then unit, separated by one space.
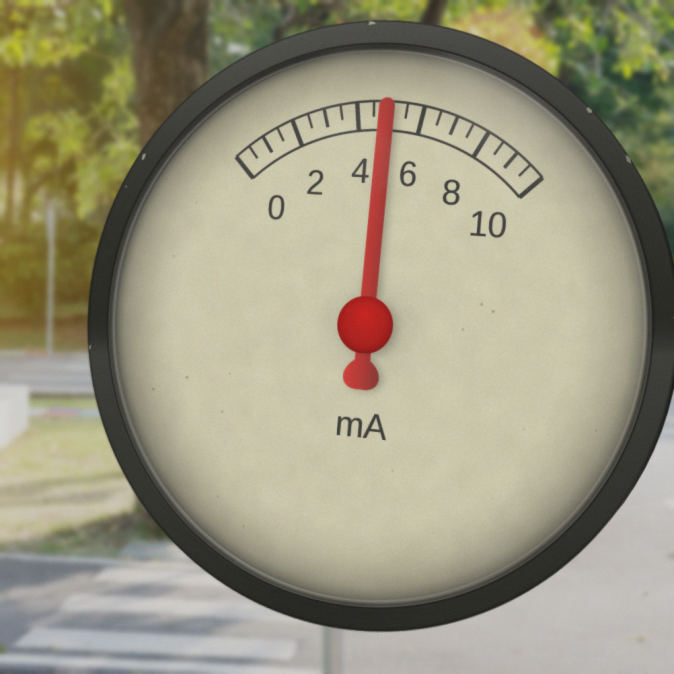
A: 5 mA
